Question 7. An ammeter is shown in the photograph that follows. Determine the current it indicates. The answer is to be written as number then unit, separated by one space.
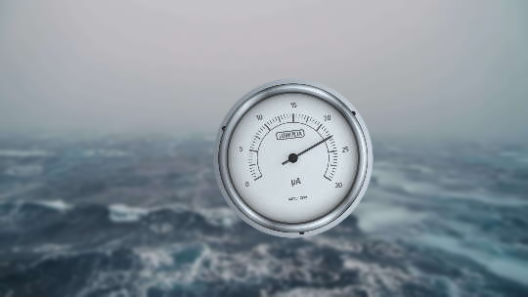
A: 22.5 µA
